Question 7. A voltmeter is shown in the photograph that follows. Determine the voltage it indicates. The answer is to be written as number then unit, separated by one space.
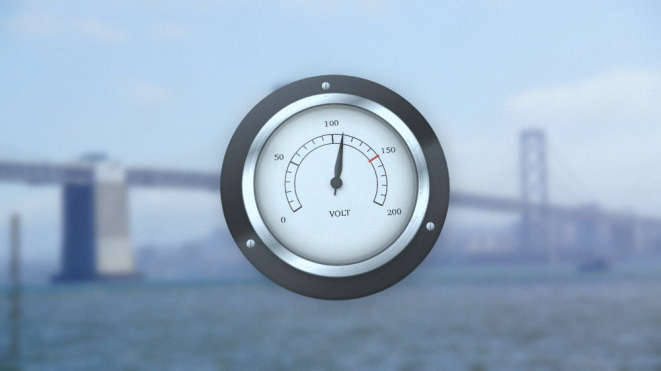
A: 110 V
